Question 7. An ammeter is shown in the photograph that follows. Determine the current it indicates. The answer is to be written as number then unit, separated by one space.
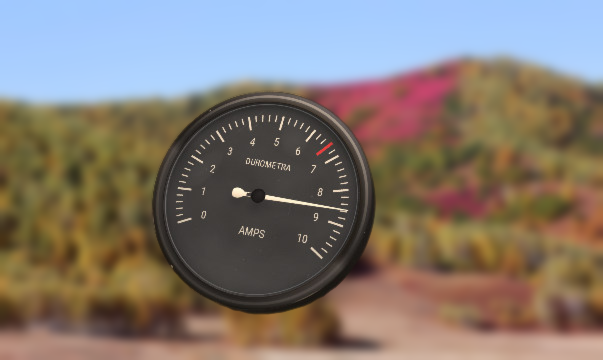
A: 8.6 A
